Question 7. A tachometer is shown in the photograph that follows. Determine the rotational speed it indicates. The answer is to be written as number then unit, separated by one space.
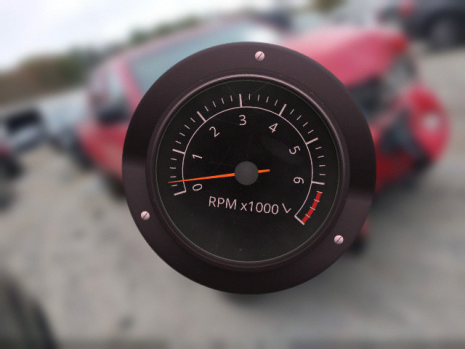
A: 300 rpm
